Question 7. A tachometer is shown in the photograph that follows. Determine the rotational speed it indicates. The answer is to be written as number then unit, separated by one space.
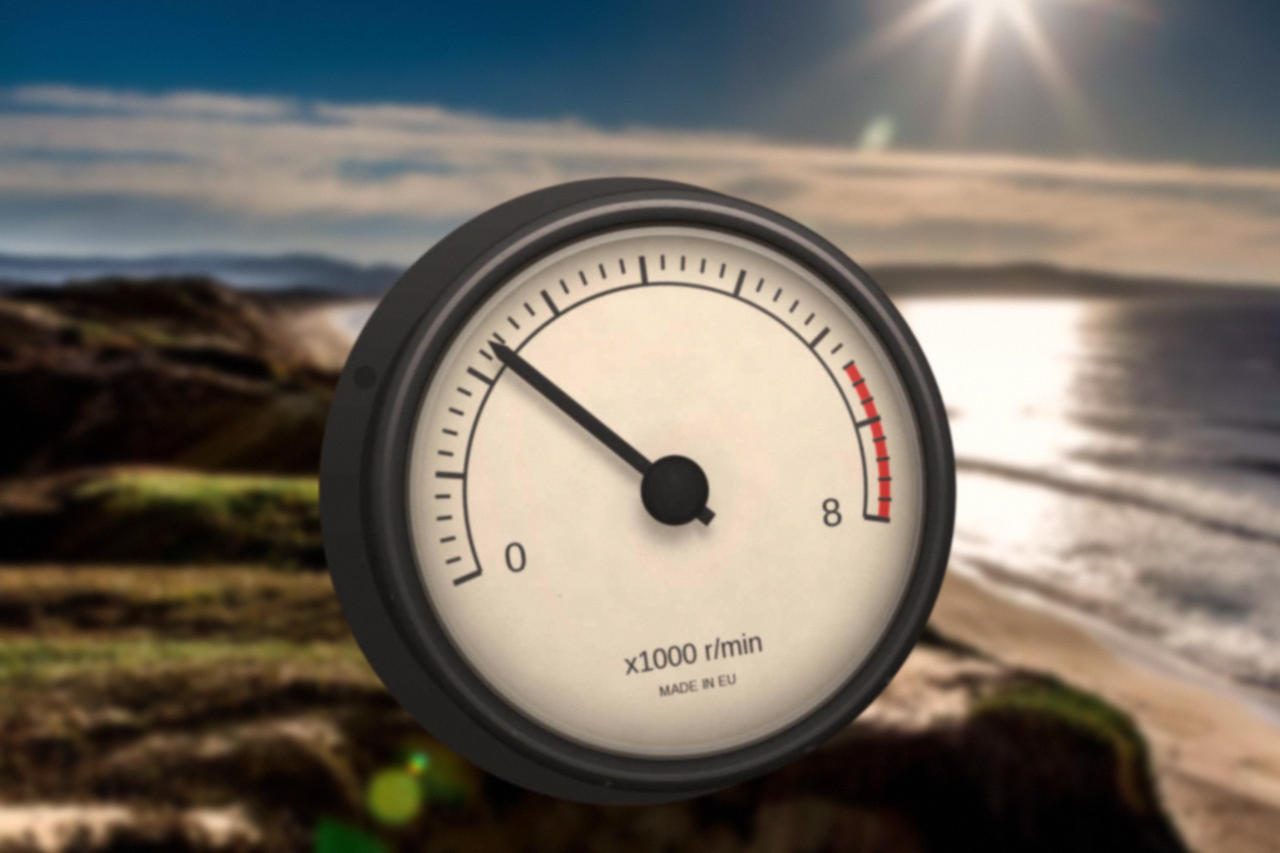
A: 2300 rpm
